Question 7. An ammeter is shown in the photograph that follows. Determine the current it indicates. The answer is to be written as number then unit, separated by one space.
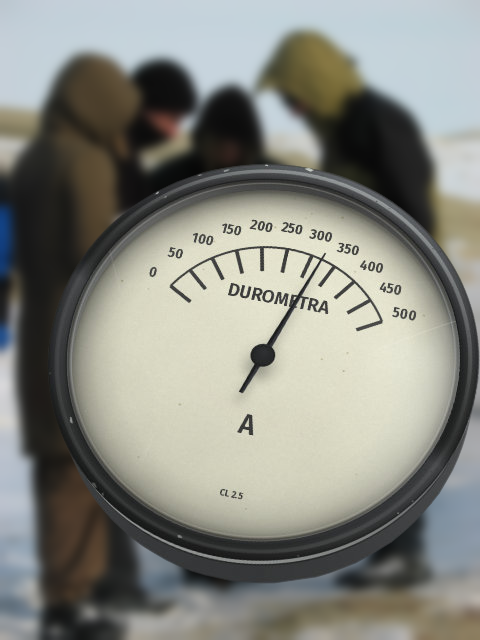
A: 325 A
